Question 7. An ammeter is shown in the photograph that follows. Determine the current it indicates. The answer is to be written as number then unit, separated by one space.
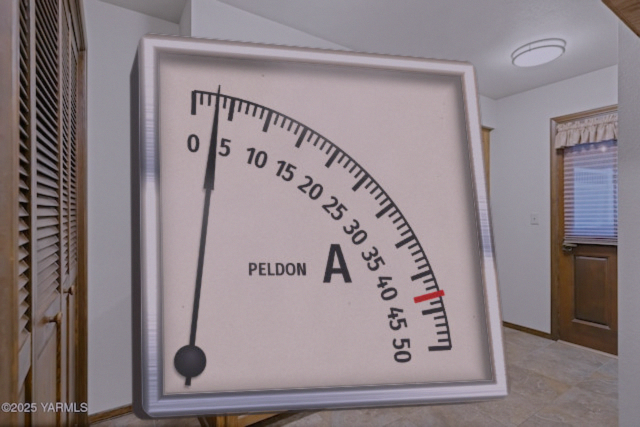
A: 3 A
